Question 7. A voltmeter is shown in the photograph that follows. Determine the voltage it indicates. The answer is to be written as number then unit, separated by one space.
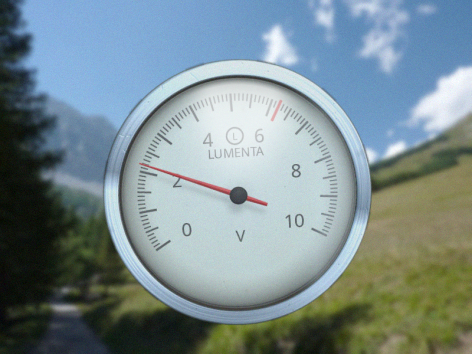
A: 2.2 V
